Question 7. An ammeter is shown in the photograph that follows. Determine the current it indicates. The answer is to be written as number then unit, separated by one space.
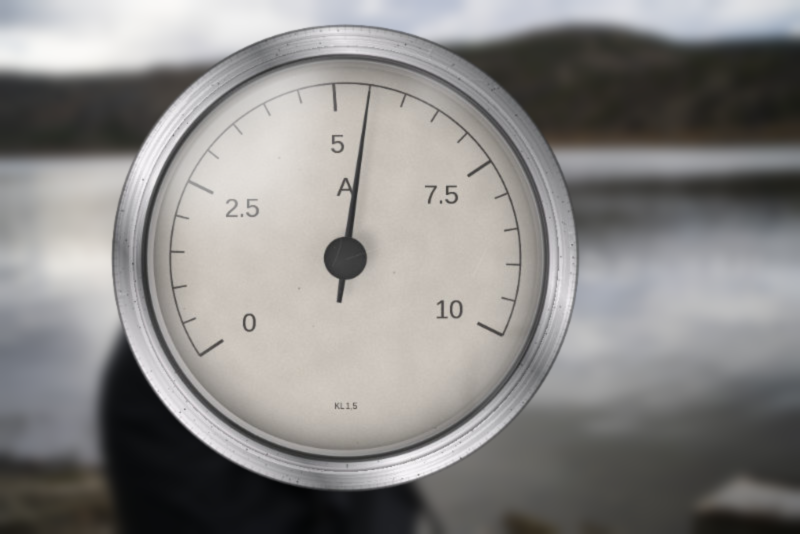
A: 5.5 A
